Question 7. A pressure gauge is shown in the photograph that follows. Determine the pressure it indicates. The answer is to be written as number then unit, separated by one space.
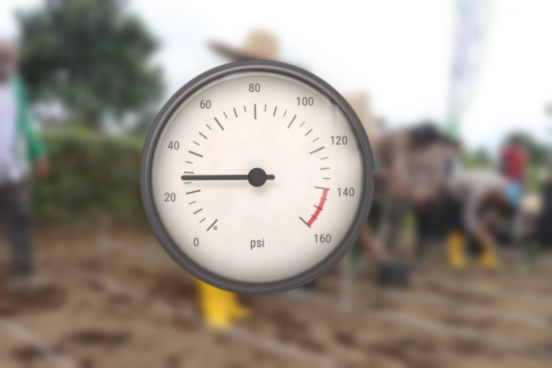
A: 27.5 psi
